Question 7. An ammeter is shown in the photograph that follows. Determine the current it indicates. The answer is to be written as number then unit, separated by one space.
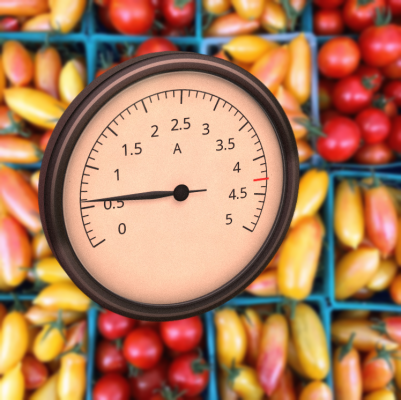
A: 0.6 A
